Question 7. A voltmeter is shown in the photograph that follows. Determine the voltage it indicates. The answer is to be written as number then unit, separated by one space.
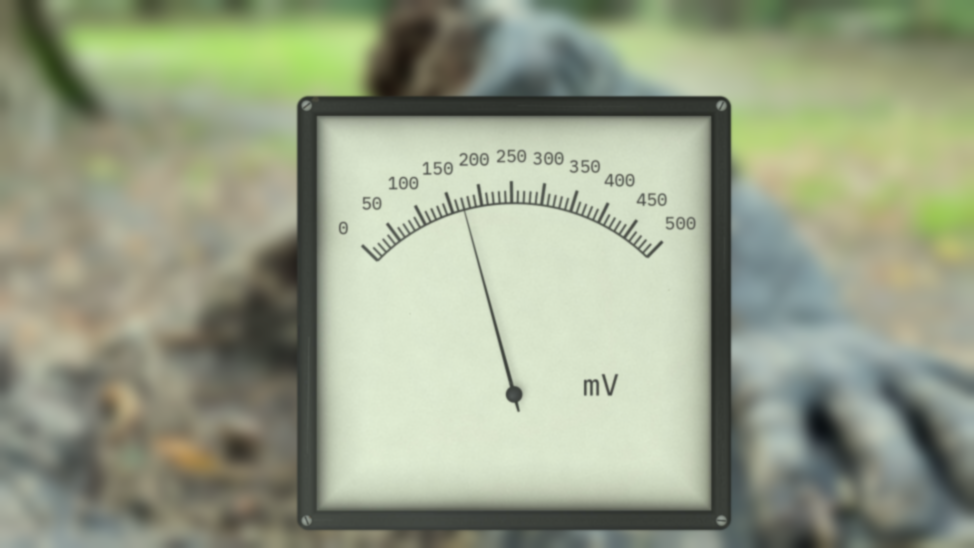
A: 170 mV
